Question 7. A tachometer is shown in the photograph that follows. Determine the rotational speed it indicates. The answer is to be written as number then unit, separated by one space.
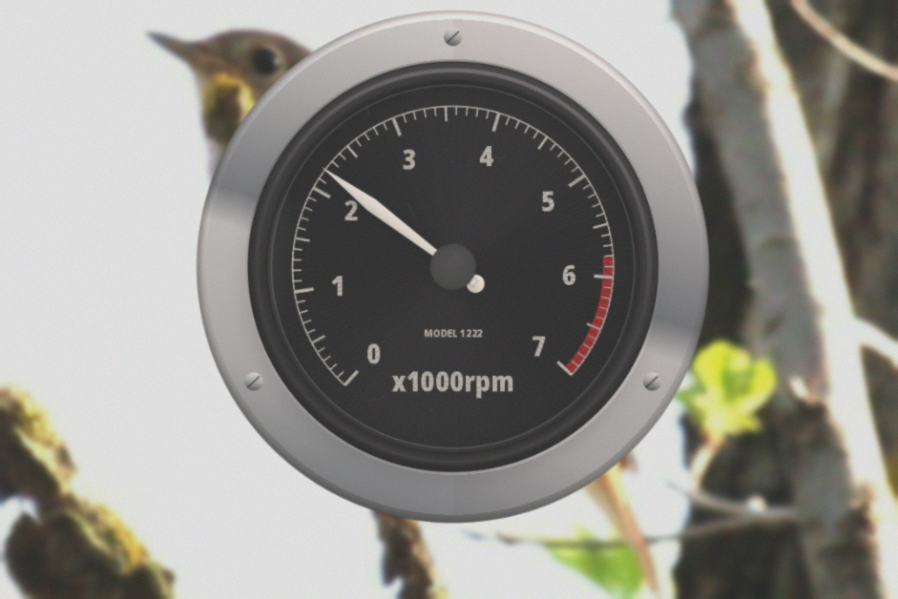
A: 2200 rpm
